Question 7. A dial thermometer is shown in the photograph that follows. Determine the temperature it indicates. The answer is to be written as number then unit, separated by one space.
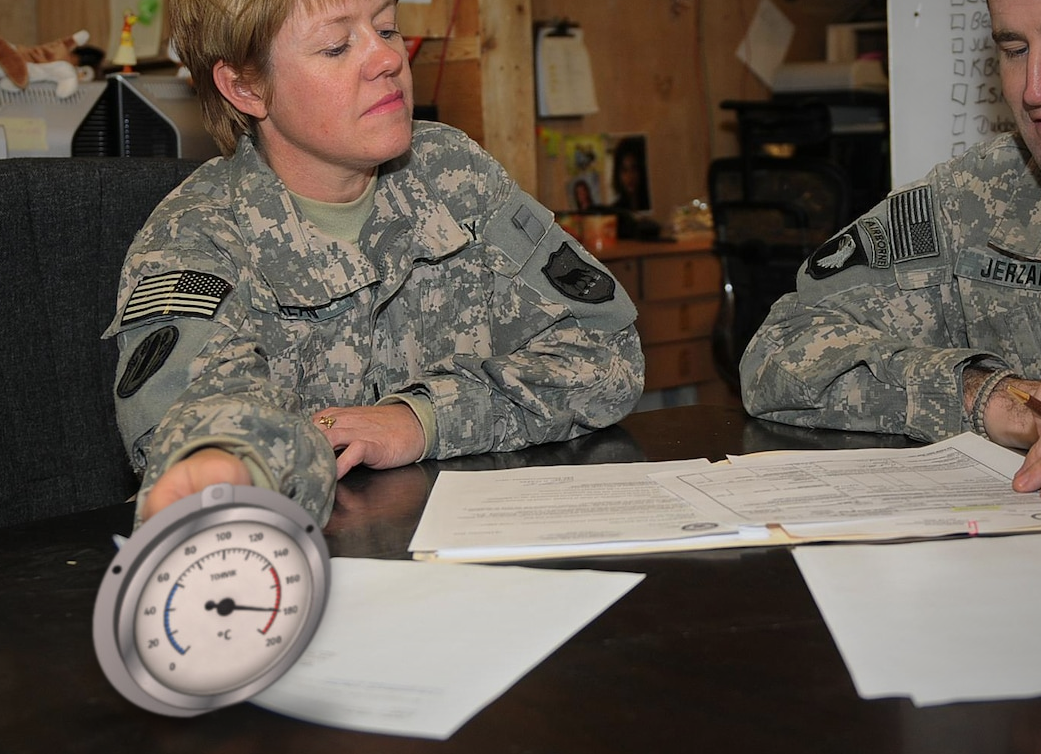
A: 180 °C
